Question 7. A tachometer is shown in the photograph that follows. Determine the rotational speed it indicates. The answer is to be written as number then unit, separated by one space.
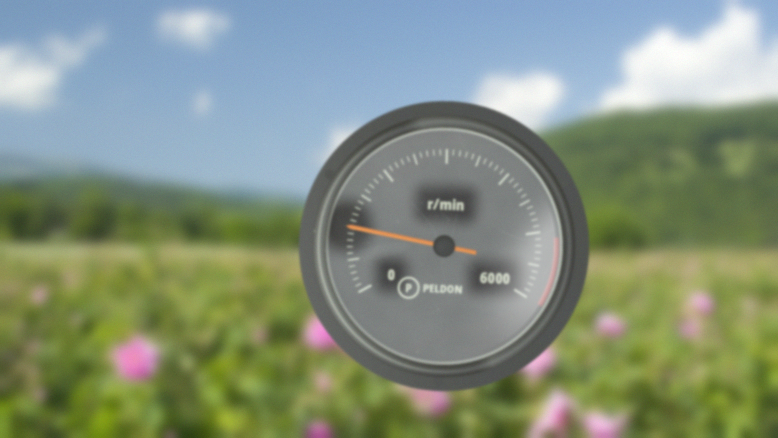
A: 1000 rpm
